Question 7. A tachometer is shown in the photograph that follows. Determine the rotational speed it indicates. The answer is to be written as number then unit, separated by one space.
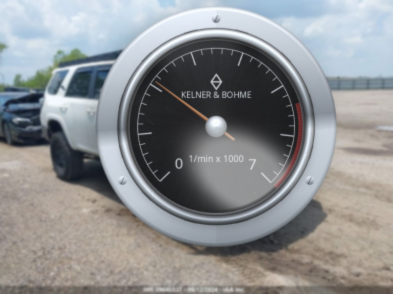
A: 2100 rpm
